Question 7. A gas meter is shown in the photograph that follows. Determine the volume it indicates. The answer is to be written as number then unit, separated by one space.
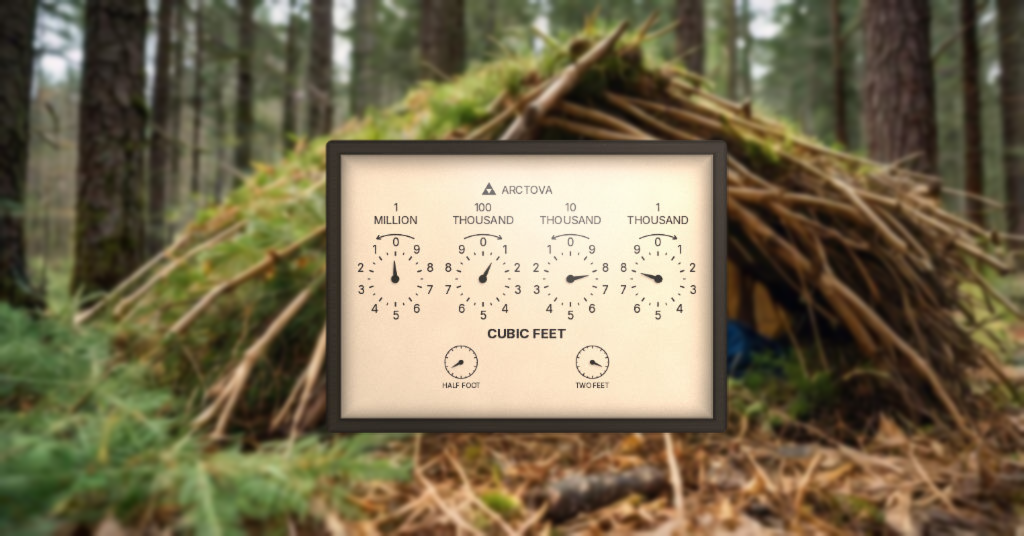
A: 7800 ft³
